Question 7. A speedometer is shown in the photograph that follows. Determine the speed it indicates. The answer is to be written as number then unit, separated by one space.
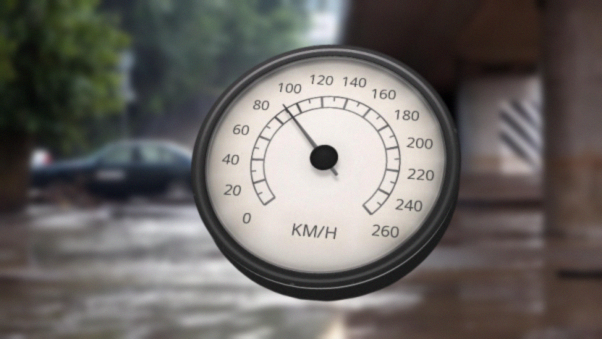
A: 90 km/h
